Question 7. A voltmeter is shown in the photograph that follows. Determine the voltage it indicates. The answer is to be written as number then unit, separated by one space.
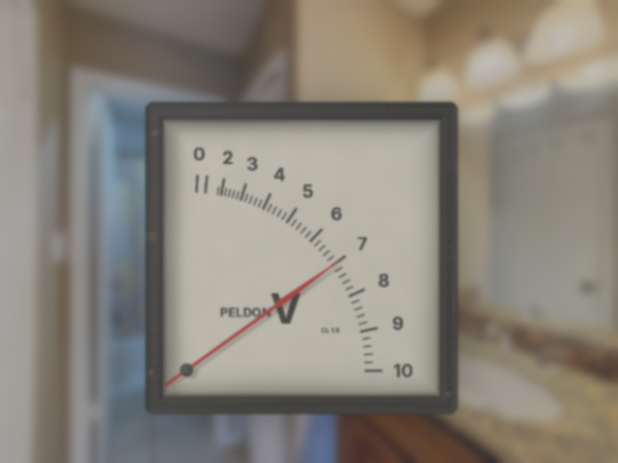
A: 7 V
